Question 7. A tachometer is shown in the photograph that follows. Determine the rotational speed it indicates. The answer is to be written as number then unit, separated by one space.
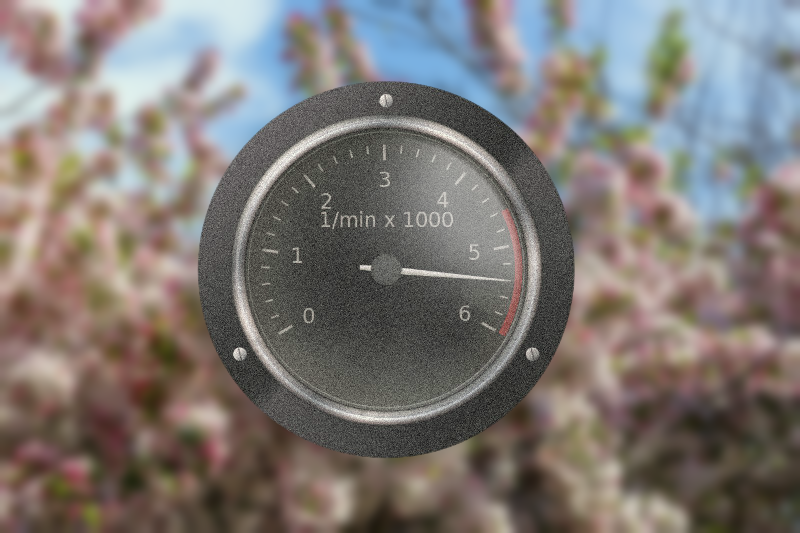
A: 5400 rpm
